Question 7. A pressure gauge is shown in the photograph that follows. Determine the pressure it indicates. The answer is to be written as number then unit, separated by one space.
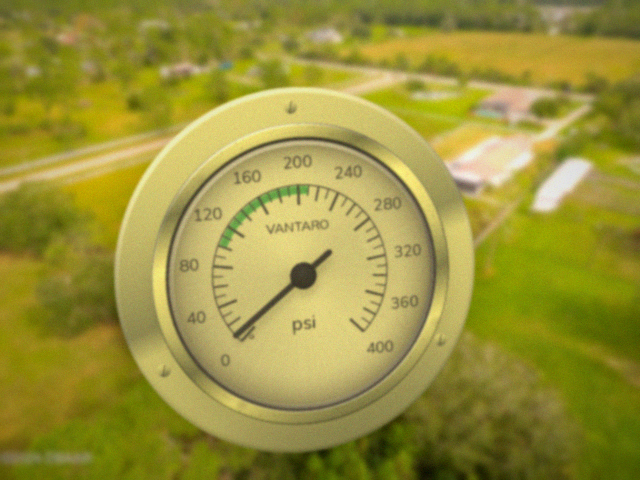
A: 10 psi
